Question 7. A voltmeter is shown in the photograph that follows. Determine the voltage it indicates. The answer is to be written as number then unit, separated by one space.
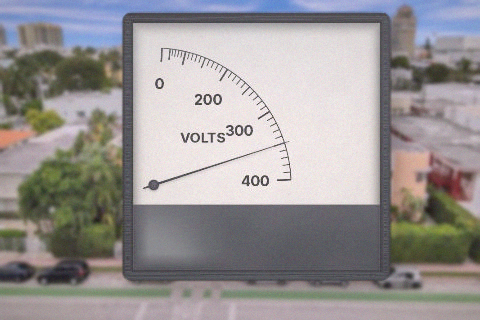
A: 350 V
